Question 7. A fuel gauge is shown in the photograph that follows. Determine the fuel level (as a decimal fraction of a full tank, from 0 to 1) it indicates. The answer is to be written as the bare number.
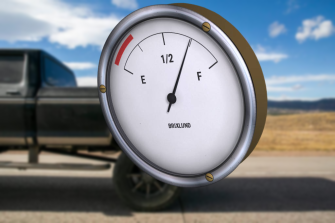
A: 0.75
